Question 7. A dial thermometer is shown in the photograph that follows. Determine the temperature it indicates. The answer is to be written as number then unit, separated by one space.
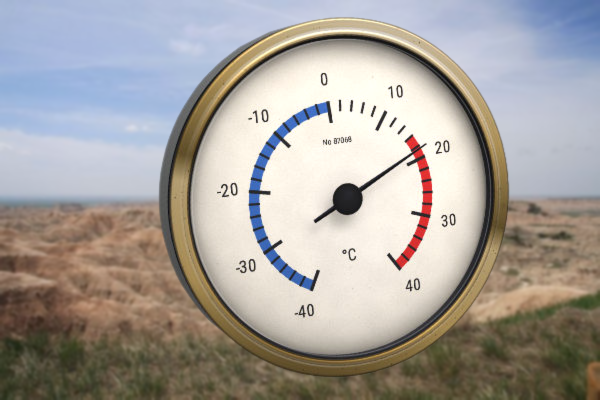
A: 18 °C
